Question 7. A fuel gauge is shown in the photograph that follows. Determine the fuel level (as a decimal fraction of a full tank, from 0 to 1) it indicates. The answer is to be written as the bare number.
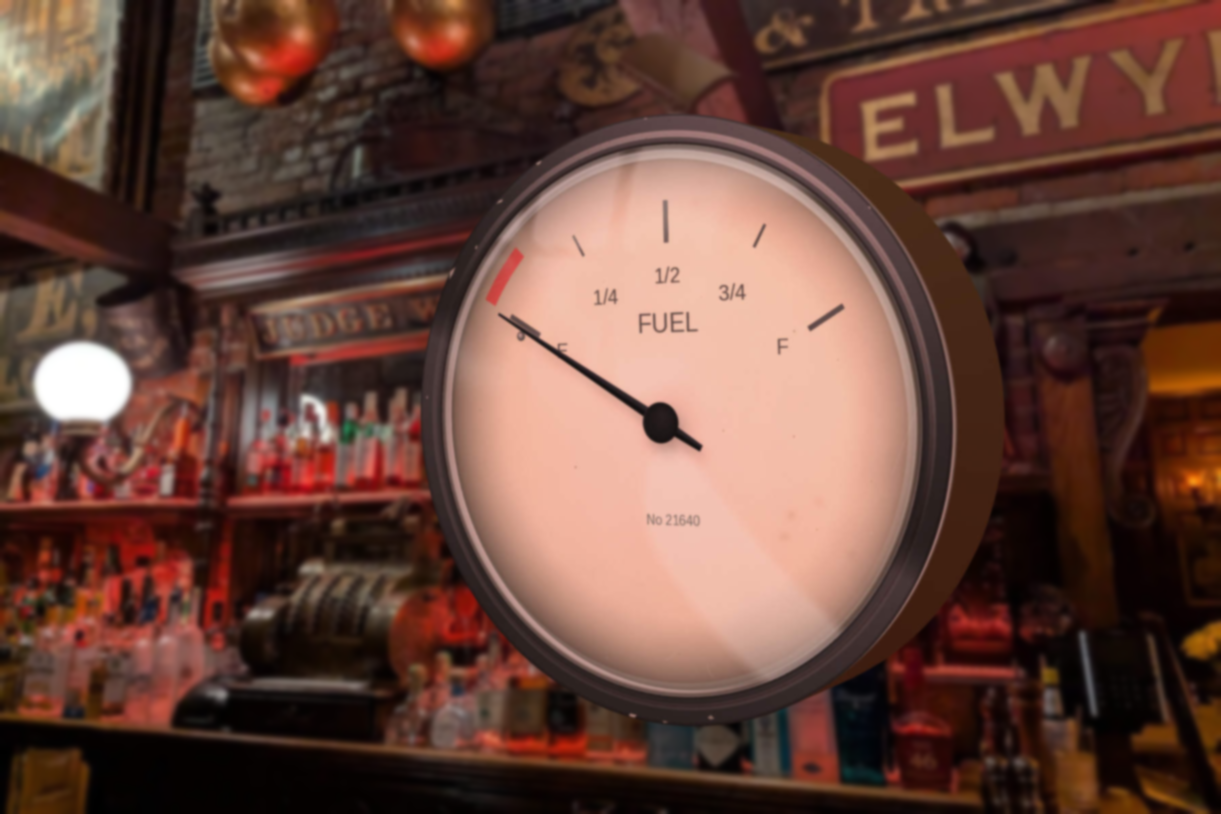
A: 0
